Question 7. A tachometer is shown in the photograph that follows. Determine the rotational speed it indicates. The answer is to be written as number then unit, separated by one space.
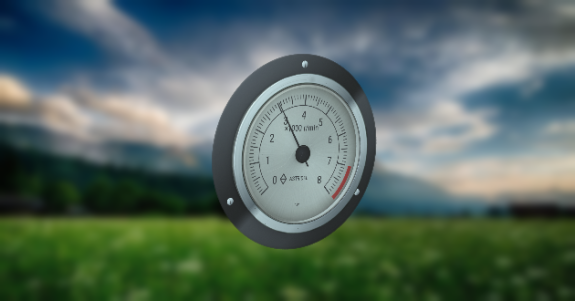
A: 3000 rpm
